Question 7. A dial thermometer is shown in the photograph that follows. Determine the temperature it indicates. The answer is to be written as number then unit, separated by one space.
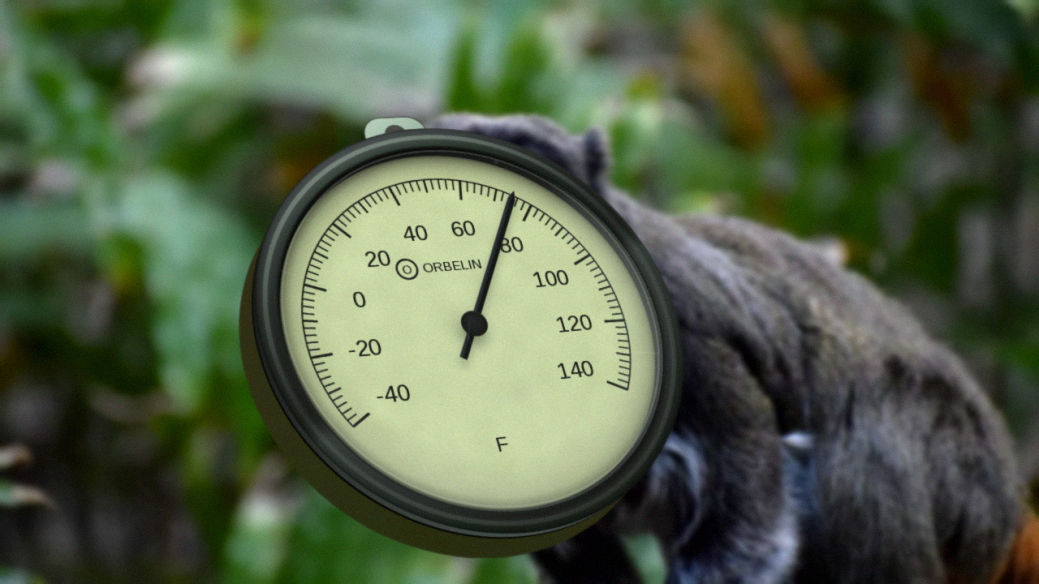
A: 74 °F
